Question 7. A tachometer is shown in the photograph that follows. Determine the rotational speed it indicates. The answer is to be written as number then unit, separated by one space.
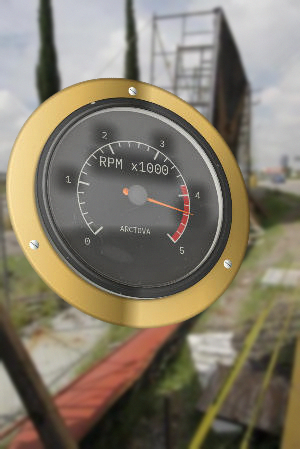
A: 4400 rpm
